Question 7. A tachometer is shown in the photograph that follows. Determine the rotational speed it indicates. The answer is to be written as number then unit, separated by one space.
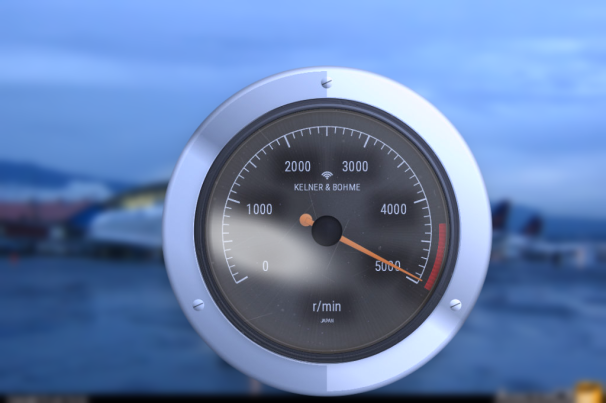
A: 4950 rpm
